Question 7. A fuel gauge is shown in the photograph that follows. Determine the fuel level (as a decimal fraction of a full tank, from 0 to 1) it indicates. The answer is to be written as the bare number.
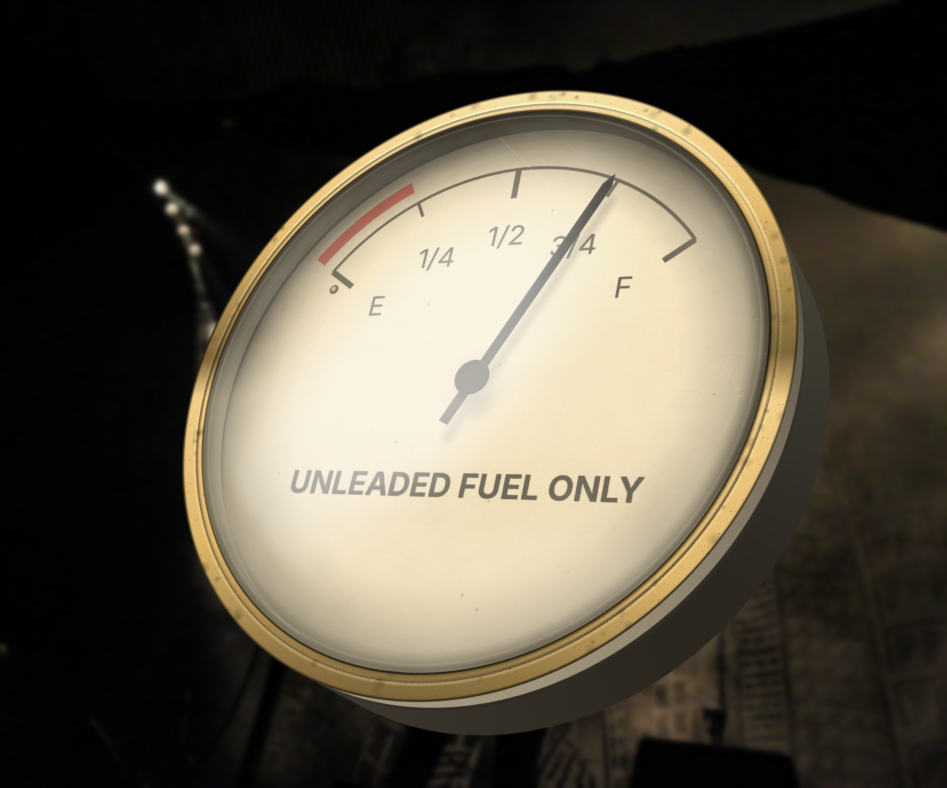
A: 0.75
